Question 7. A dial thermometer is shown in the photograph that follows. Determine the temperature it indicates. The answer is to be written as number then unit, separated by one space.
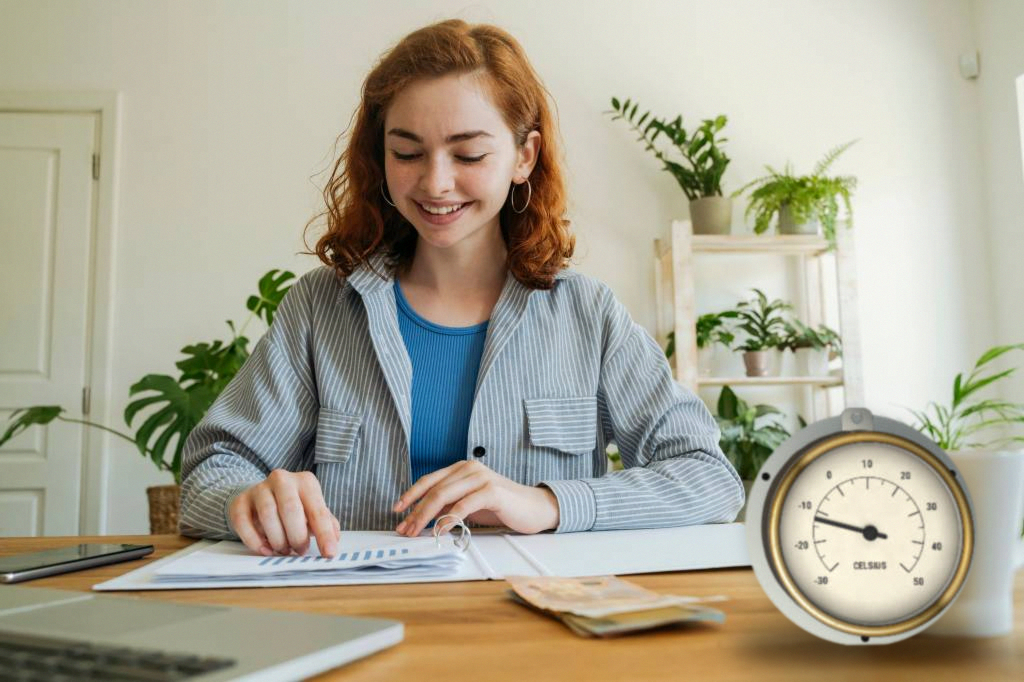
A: -12.5 °C
